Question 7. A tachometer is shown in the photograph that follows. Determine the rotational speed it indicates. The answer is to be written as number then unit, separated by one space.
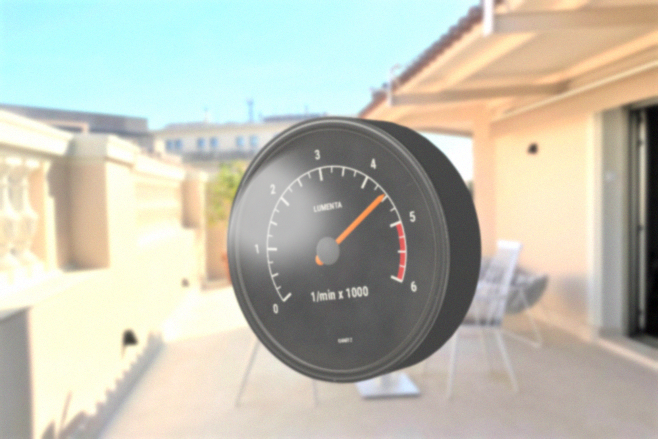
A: 4500 rpm
